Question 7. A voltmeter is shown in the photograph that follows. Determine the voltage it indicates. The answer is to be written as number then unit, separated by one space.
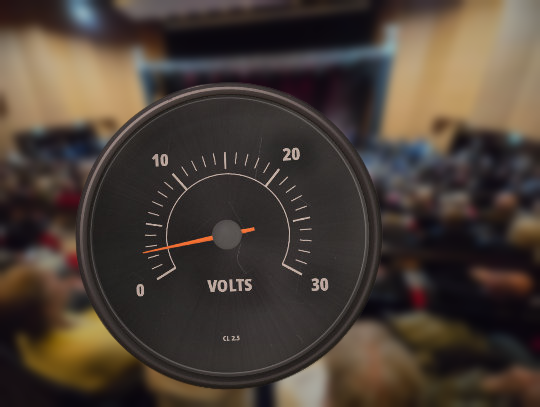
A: 2.5 V
